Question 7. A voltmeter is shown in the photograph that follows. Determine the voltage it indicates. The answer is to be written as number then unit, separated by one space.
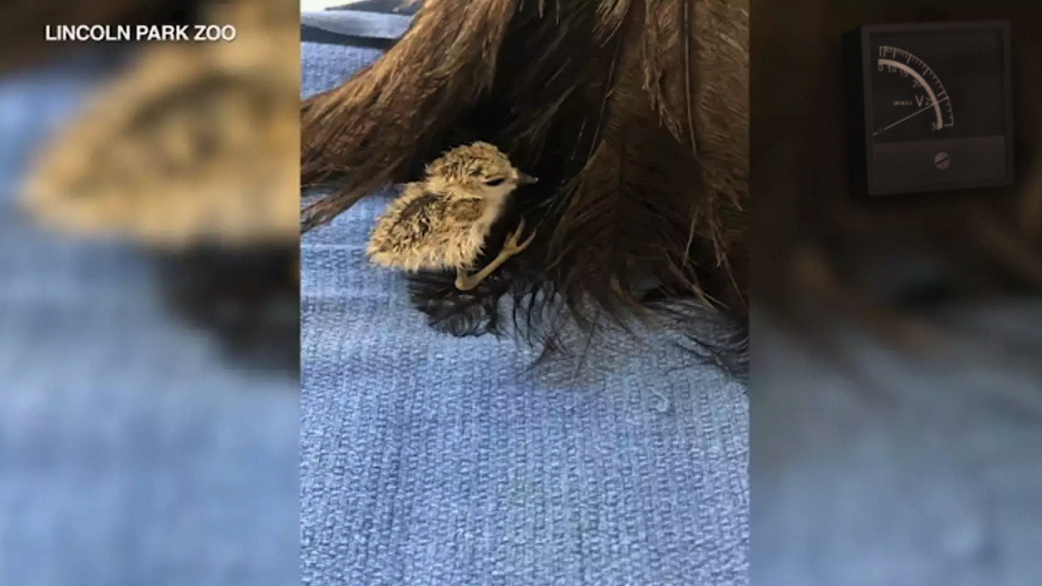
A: 26 V
